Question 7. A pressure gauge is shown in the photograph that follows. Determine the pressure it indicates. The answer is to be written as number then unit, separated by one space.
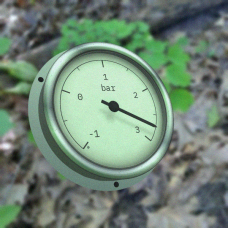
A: 2.75 bar
